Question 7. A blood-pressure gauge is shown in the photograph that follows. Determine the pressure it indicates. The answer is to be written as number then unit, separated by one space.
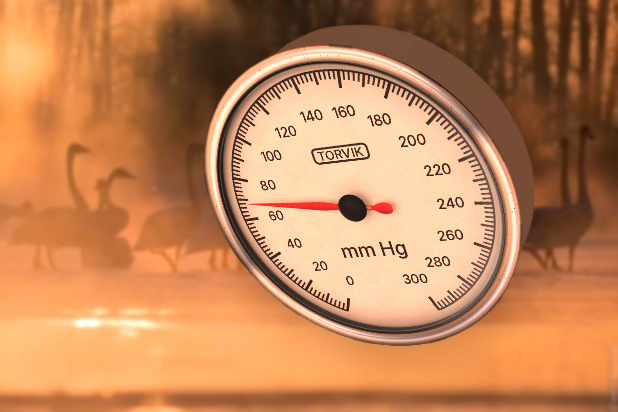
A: 70 mmHg
